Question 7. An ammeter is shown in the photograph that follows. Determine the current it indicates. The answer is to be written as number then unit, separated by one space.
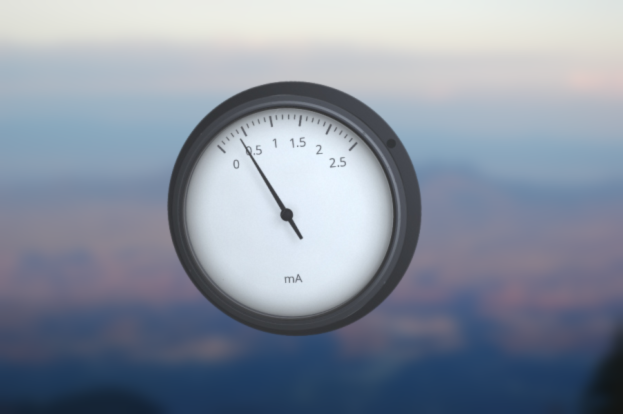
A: 0.4 mA
